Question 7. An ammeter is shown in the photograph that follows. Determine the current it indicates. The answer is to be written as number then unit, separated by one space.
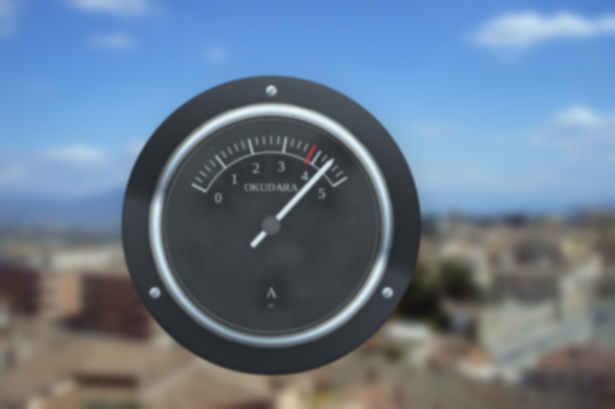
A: 4.4 A
